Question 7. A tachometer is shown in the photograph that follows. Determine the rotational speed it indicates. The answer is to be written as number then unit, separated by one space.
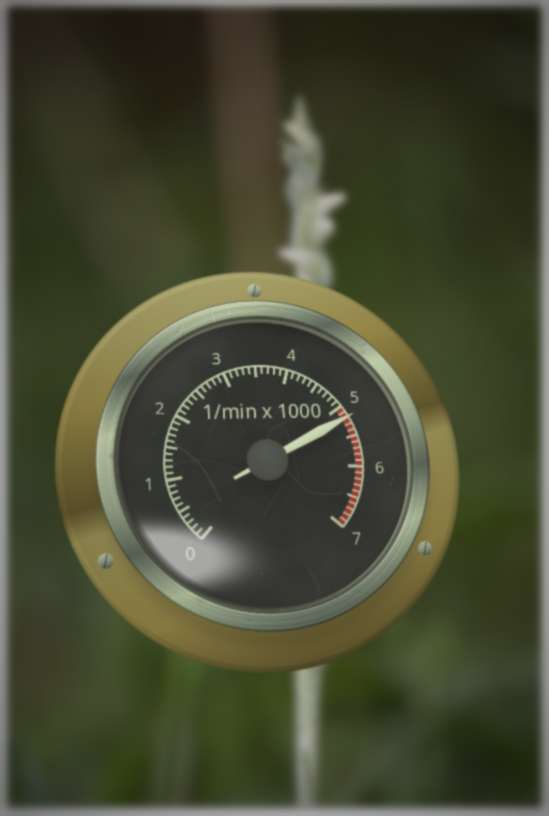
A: 5200 rpm
